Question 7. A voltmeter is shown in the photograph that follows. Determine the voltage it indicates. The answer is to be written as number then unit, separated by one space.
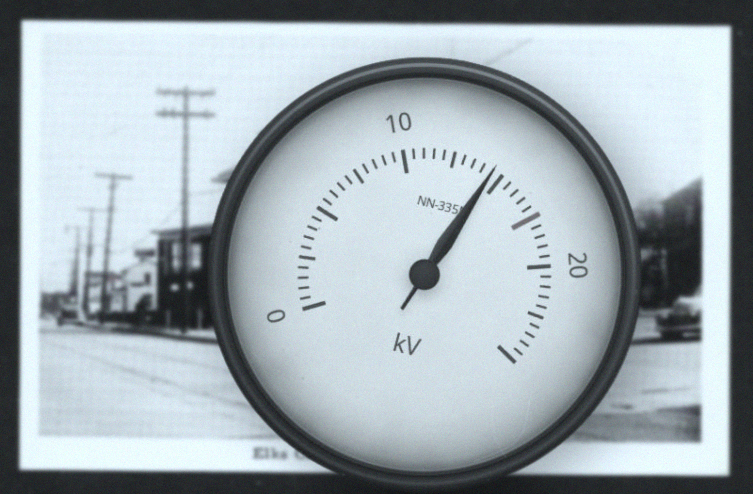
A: 14.5 kV
